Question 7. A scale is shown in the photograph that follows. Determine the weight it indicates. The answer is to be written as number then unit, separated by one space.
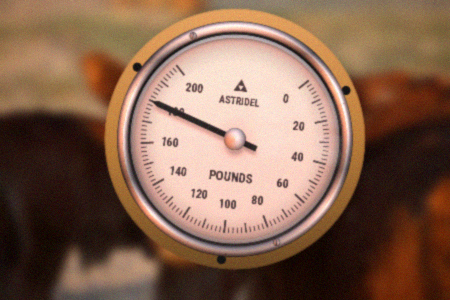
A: 180 lb
